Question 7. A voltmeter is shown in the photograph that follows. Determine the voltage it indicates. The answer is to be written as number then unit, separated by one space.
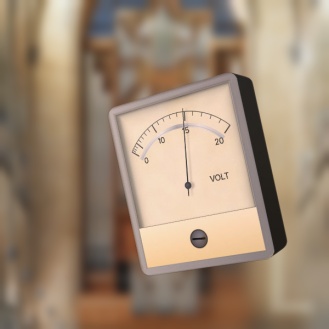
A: 15 V
